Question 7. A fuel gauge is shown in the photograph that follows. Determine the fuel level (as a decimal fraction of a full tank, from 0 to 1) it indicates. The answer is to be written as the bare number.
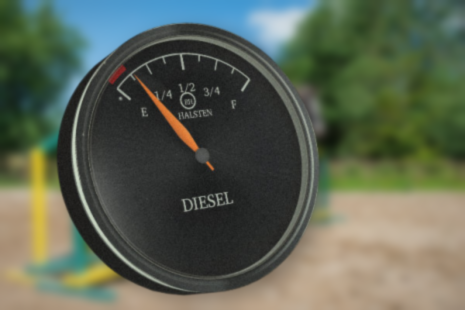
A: 0.125
